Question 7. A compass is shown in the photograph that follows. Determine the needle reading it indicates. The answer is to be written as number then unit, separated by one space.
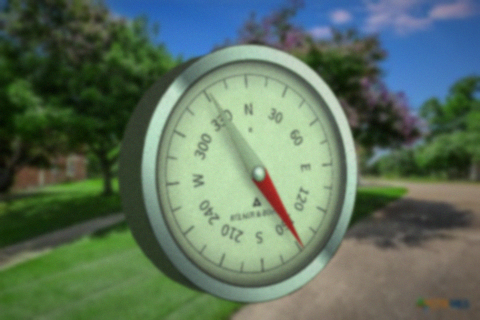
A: 150 °
